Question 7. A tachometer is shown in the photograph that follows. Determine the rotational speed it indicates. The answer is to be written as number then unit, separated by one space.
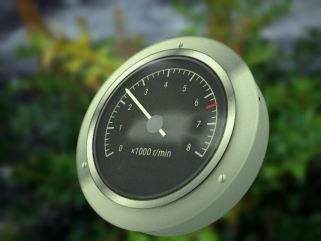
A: 2400 rpm
